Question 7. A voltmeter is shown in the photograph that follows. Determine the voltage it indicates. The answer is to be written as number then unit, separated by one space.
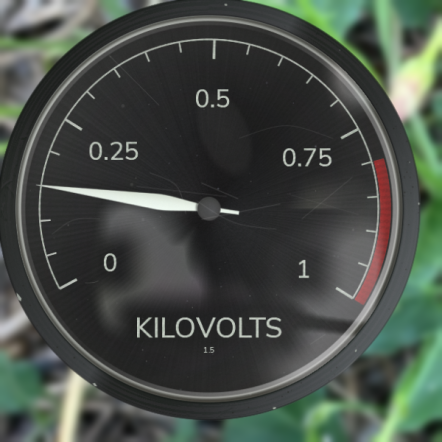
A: 0.15 kV
